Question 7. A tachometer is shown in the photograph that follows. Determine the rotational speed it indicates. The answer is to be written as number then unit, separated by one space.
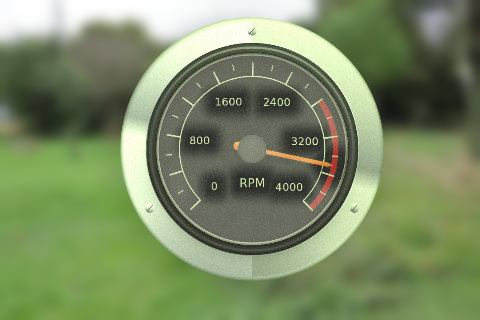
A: 3500 rpm
